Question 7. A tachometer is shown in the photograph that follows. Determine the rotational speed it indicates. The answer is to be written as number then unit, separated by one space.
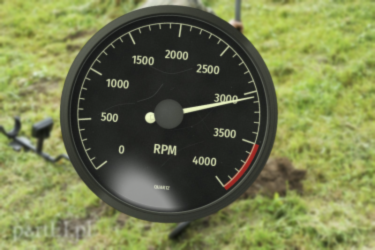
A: 3050 rpm
